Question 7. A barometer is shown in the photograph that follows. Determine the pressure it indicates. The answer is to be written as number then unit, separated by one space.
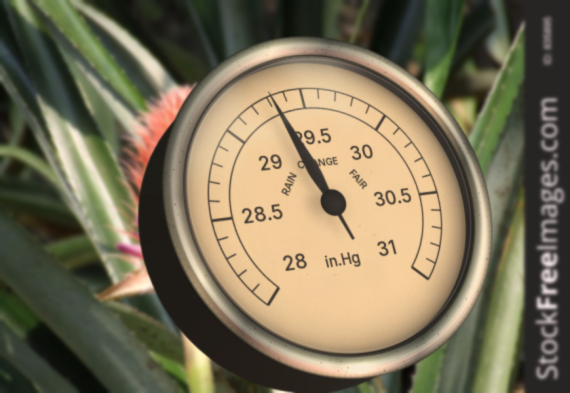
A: 29.3 inHg
